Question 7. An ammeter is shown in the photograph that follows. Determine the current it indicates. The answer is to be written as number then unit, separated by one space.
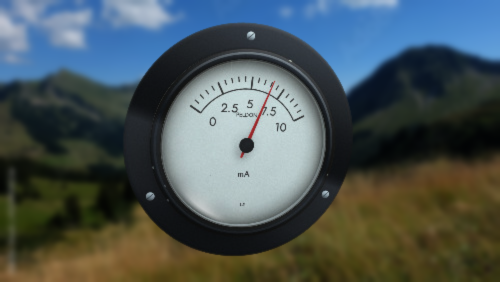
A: 6.5 mA
